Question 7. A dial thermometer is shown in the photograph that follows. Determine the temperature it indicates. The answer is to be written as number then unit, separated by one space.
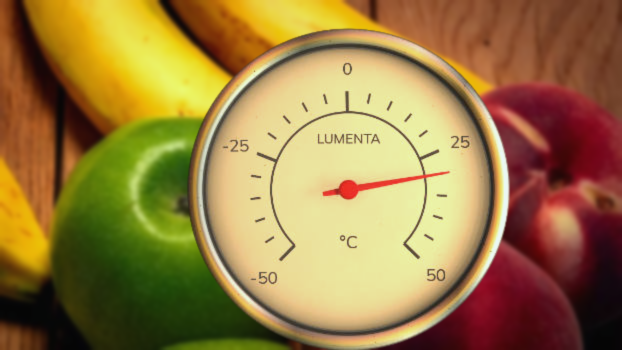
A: 30 °C
